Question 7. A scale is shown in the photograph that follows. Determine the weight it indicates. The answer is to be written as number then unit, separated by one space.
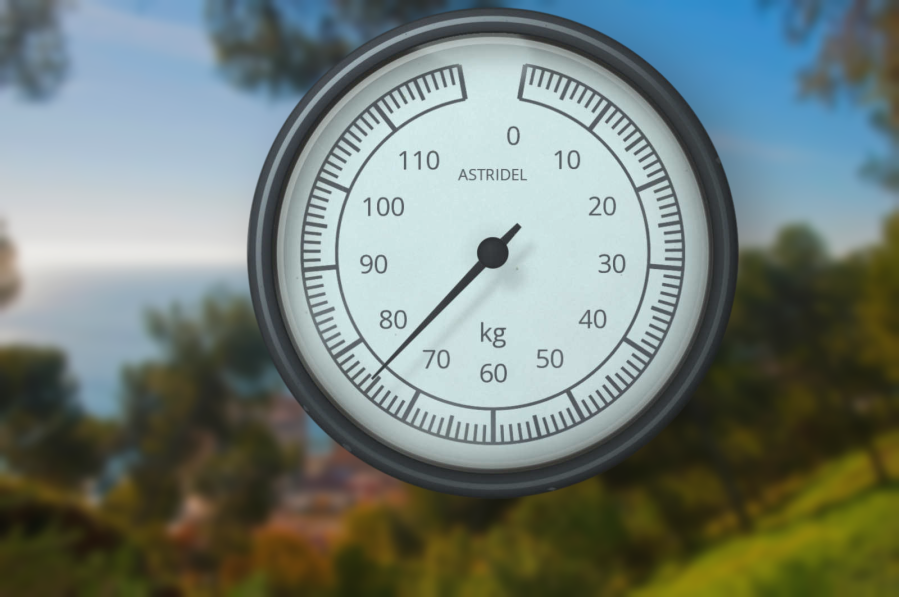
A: 75.5 kg
